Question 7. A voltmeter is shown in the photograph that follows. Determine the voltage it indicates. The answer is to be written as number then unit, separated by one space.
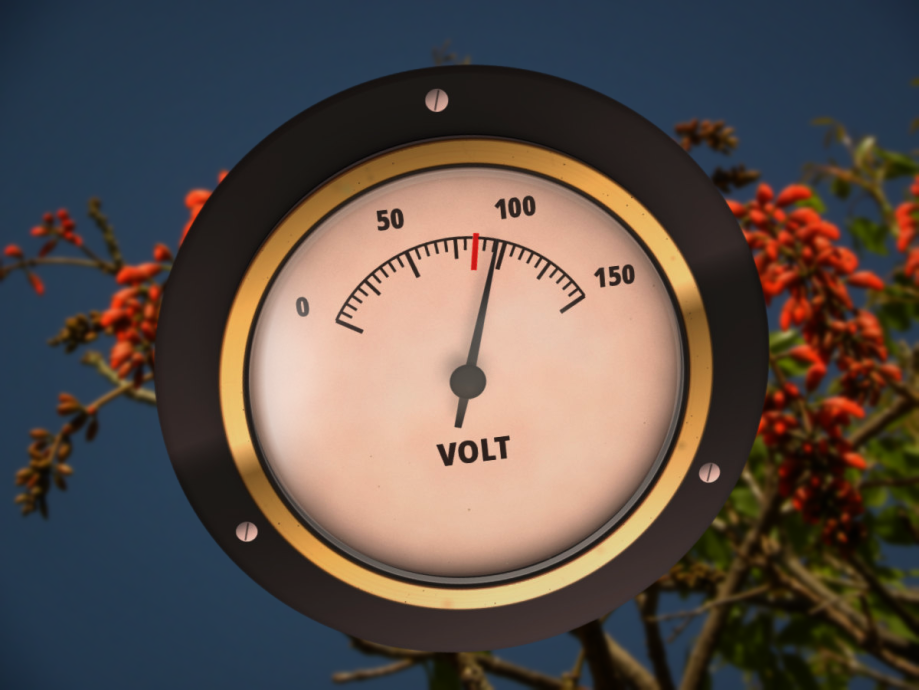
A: 95 V
